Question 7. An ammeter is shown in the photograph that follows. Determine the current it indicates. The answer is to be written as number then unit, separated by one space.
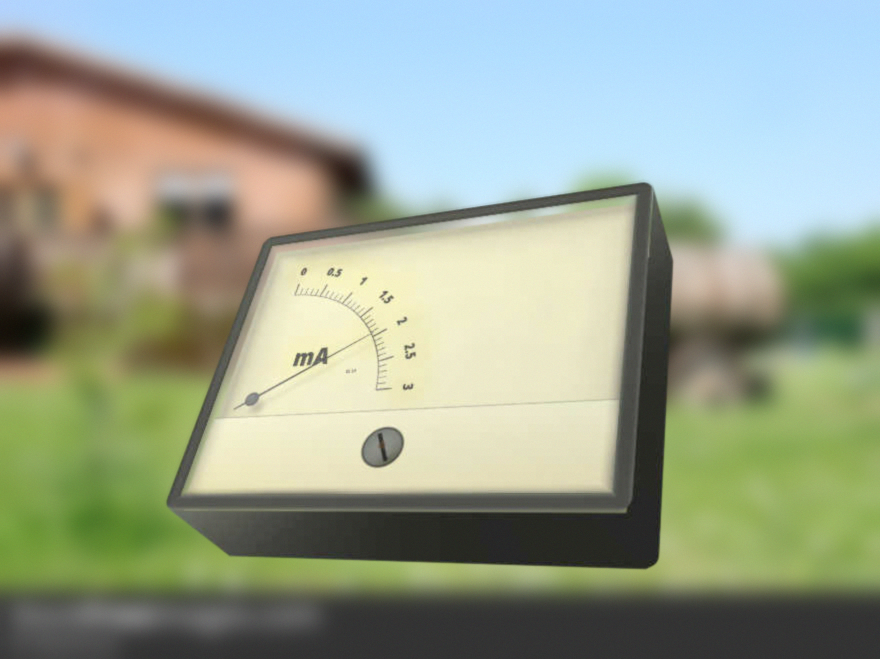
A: 2 mA
